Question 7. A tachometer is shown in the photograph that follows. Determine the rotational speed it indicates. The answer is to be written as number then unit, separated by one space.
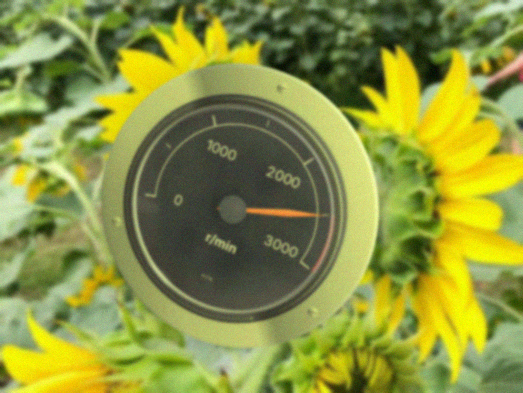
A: 2500 rpm
